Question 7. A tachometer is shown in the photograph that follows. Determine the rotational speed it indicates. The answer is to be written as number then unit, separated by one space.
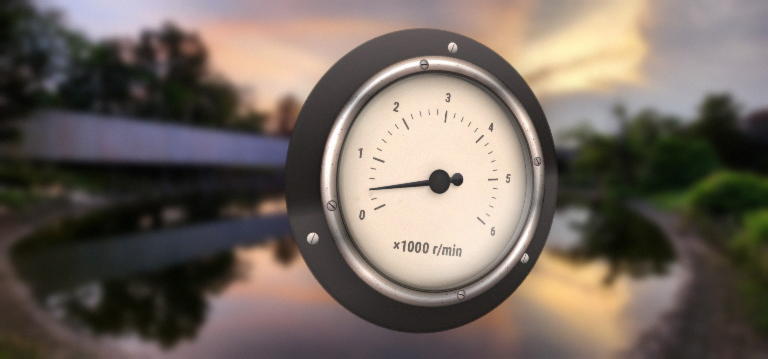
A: 400 rpm
